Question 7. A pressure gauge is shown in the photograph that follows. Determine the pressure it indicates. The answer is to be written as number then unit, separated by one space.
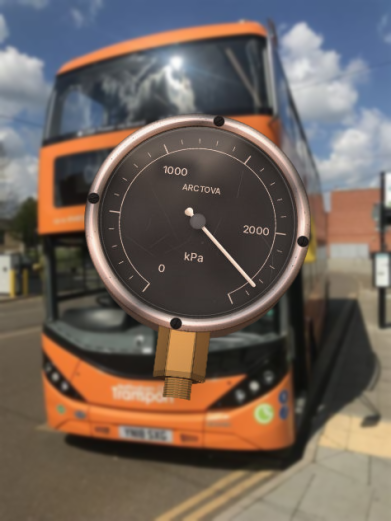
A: 2350 kPa
